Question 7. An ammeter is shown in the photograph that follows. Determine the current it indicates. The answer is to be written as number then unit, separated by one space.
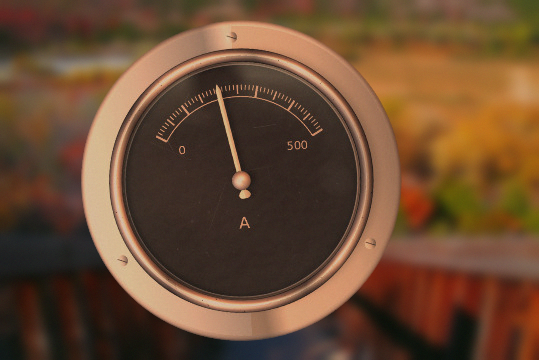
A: 200 A
